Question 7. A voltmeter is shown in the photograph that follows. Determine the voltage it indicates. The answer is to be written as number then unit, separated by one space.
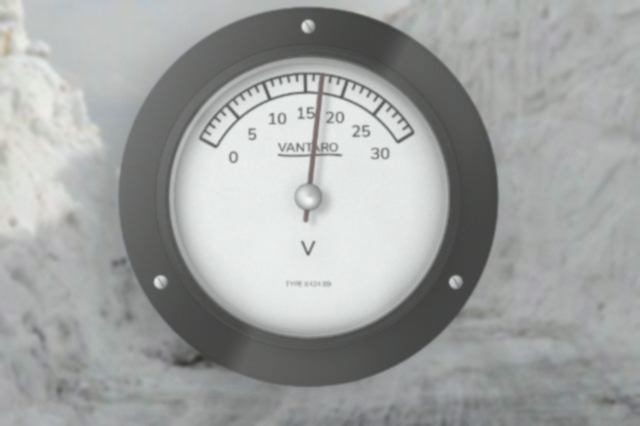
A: 17 V
